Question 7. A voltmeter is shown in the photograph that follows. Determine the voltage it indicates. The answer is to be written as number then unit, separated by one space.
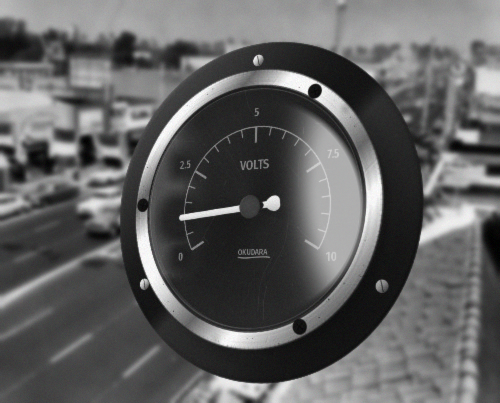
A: 1 V
